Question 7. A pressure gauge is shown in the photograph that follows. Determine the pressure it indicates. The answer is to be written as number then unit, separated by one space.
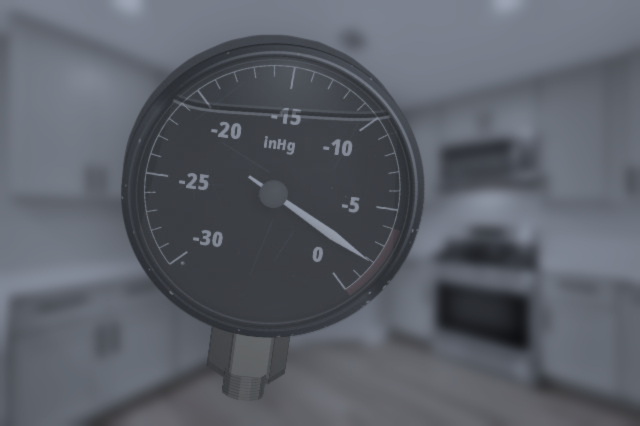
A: -2 inHg
